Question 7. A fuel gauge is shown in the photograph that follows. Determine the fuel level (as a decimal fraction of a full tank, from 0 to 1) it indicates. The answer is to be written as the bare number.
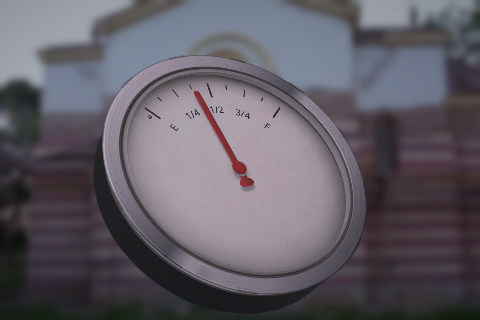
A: 0.375
